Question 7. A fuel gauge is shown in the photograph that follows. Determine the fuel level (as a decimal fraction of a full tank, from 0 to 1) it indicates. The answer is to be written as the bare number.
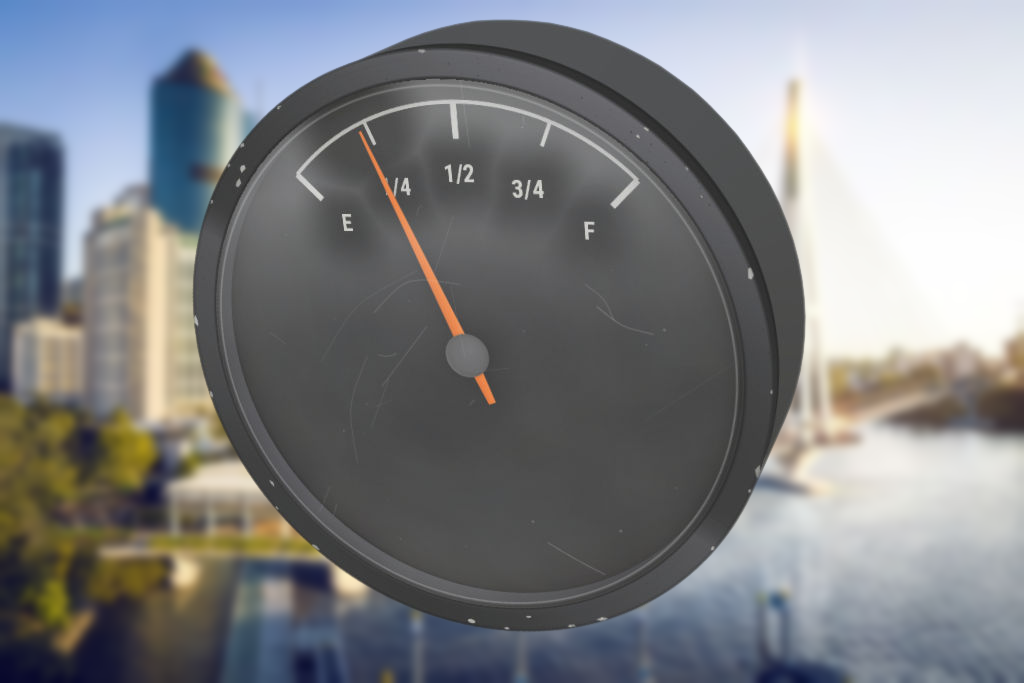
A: 0.25
